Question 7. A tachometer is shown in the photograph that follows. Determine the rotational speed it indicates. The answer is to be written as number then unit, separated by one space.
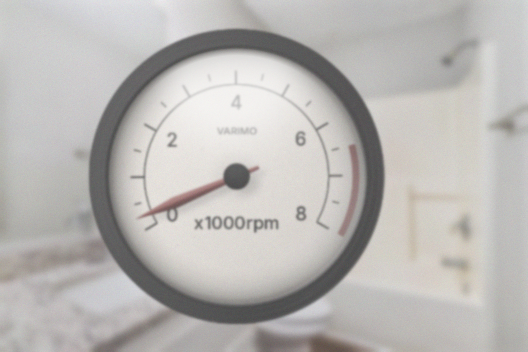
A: 250 rpm
